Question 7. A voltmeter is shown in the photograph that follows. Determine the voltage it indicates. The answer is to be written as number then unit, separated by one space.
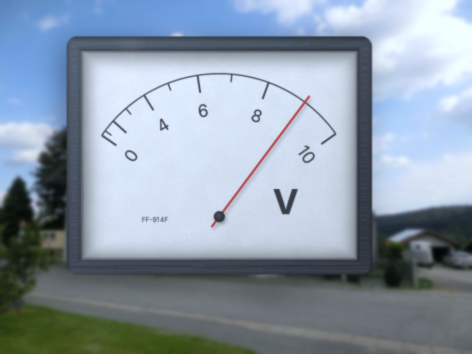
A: 9 V
